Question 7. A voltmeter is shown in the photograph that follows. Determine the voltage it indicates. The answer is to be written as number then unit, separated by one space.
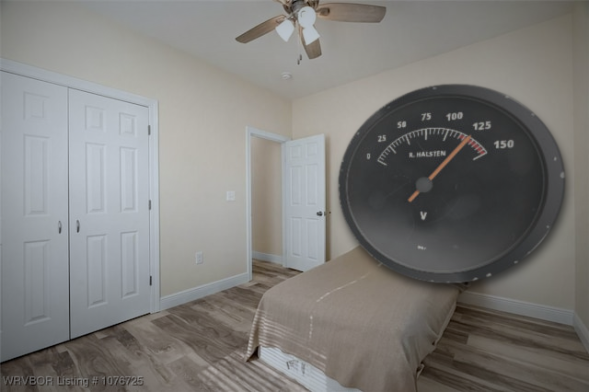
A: 125 V
